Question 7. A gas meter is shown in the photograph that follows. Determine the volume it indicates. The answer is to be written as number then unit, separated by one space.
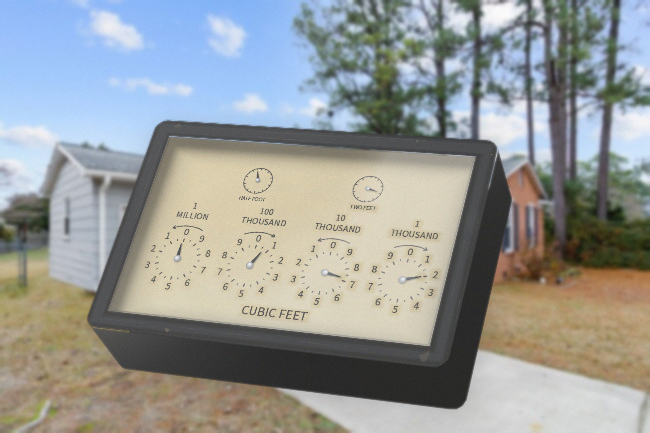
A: 7200 ft³
